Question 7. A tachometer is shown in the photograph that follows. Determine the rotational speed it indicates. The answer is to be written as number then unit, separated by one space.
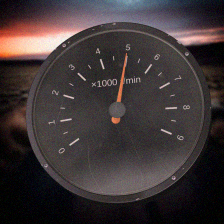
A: 5000 rpm
